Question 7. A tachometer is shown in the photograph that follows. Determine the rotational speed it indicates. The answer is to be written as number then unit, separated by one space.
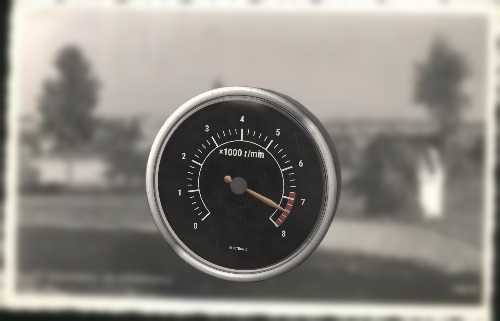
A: 7400 rpm
